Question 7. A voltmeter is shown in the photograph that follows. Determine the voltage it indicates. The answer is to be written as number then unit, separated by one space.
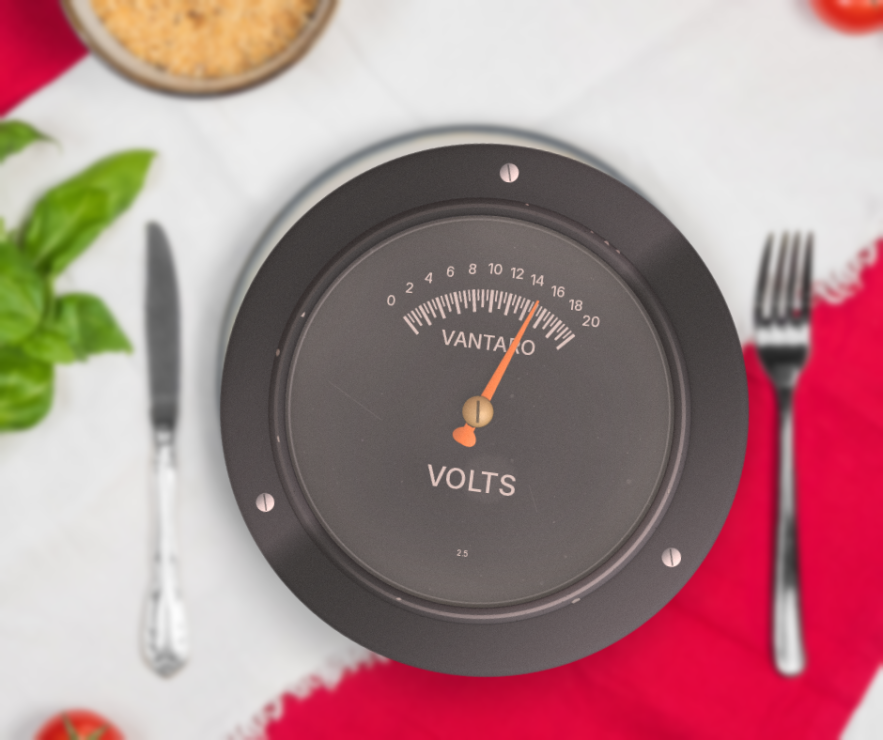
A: 15 V
